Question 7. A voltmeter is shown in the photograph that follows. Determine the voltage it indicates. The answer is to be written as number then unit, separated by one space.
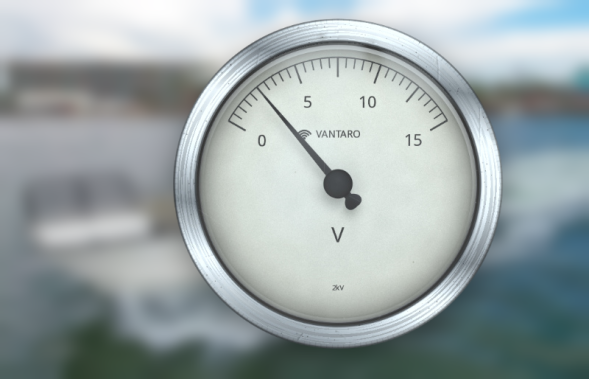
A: 2.5 V
